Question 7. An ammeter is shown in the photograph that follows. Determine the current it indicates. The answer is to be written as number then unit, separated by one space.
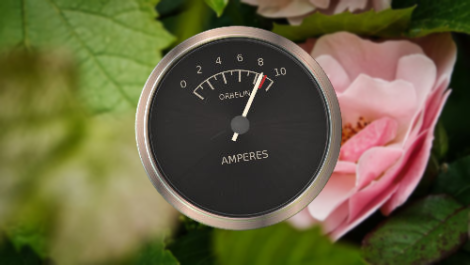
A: 8.5 A
